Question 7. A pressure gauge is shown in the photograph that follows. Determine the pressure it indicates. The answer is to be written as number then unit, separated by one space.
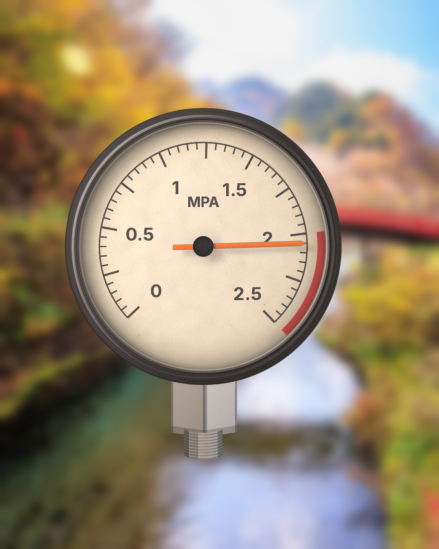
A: 2.05 MPa
